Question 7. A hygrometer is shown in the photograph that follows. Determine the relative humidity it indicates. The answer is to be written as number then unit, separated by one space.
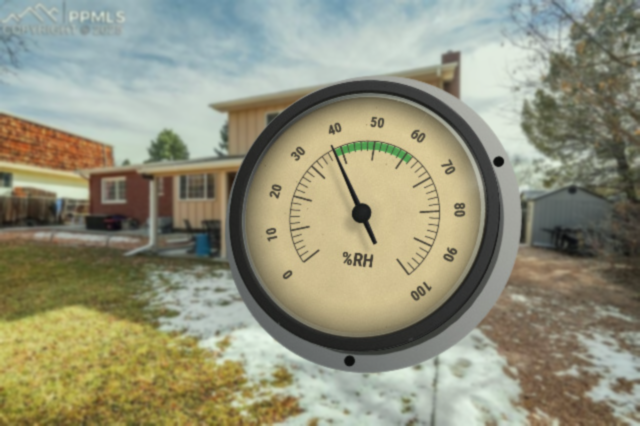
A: 38 %
